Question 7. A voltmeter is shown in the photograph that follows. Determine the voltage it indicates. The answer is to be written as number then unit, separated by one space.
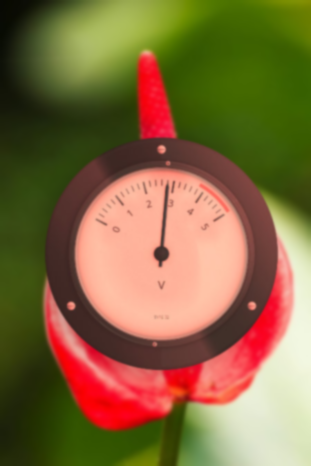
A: 2.8 V
